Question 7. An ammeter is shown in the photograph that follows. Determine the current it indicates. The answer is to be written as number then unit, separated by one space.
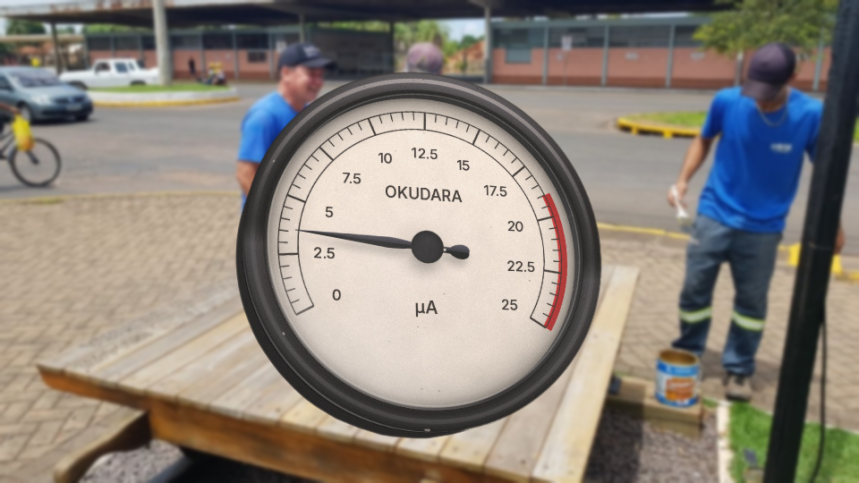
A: 3.5 µA
